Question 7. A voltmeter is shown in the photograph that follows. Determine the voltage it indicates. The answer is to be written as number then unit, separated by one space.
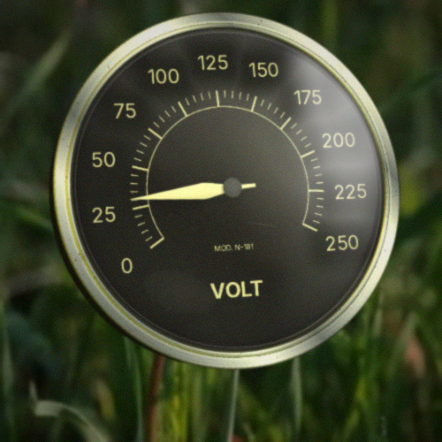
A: 30 V
